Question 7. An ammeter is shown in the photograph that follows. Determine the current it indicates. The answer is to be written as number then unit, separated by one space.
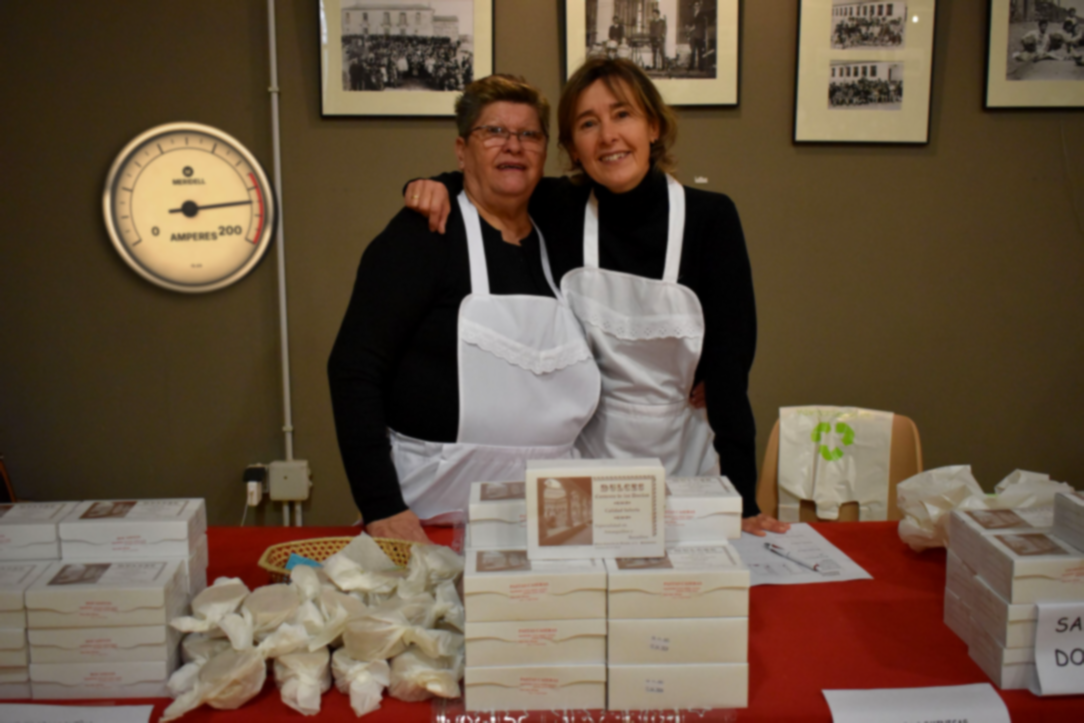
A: 170 A
